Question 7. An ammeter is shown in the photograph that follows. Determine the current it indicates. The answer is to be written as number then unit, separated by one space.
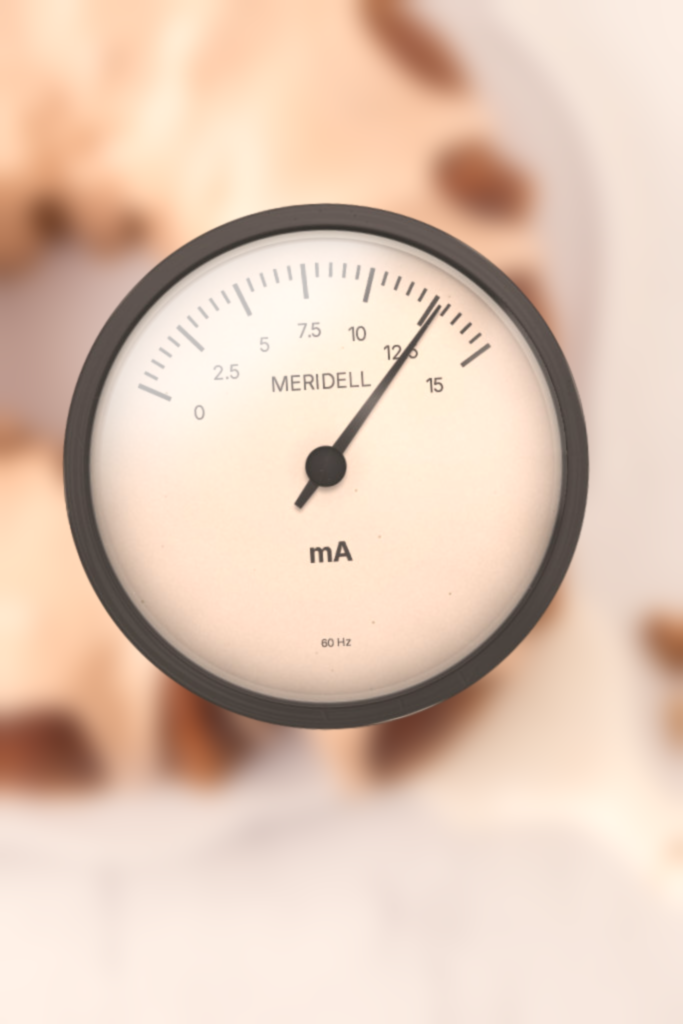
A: 12.75 mA
